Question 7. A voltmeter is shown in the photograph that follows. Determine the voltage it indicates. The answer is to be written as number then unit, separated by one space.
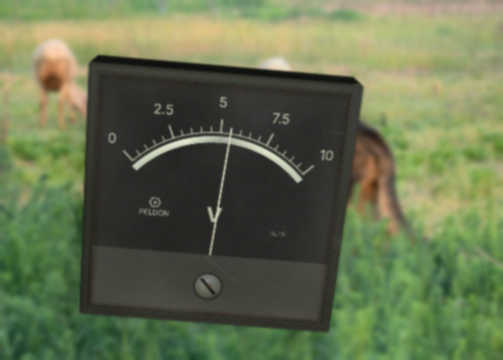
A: 5.5 V
